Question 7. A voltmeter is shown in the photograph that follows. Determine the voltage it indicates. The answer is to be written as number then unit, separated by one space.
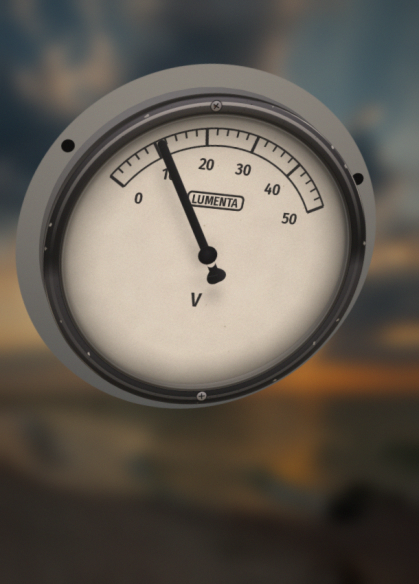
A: 11 V
